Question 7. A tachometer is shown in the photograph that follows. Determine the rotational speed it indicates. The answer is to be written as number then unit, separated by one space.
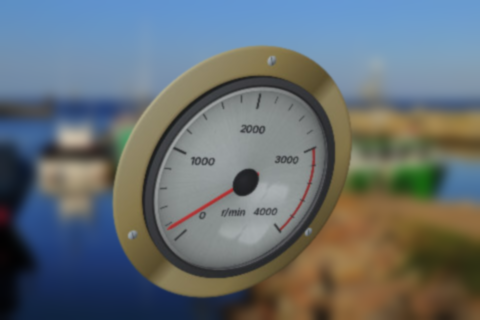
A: 200 rpm
